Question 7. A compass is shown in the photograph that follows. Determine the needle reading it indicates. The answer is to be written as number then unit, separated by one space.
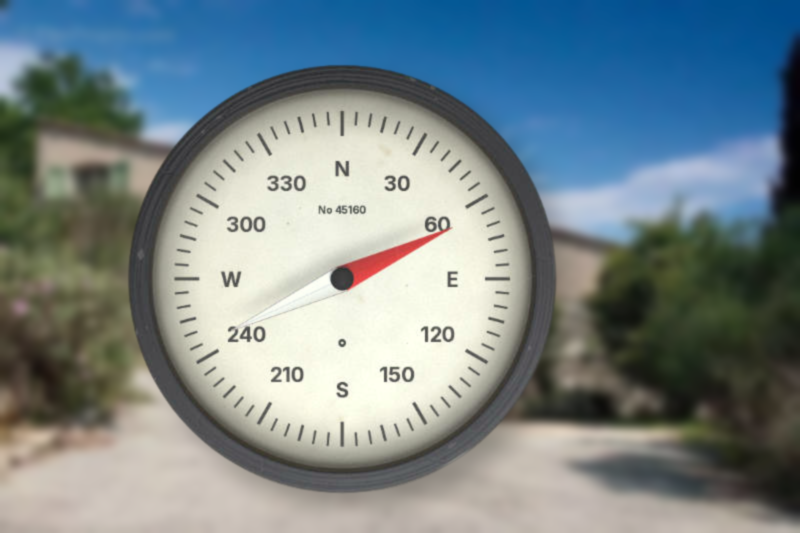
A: 65 °
